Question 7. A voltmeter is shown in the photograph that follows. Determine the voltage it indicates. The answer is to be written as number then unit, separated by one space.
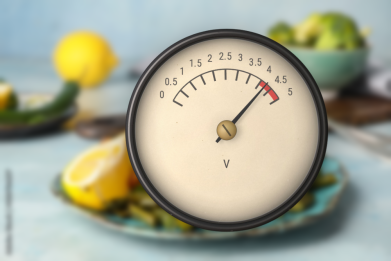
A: 4.25 V
